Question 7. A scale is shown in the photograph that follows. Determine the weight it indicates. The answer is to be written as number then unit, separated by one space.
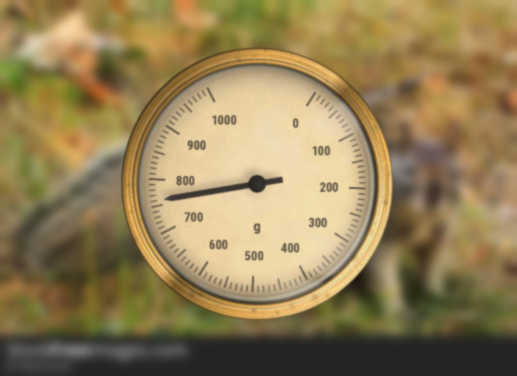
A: 760 g
